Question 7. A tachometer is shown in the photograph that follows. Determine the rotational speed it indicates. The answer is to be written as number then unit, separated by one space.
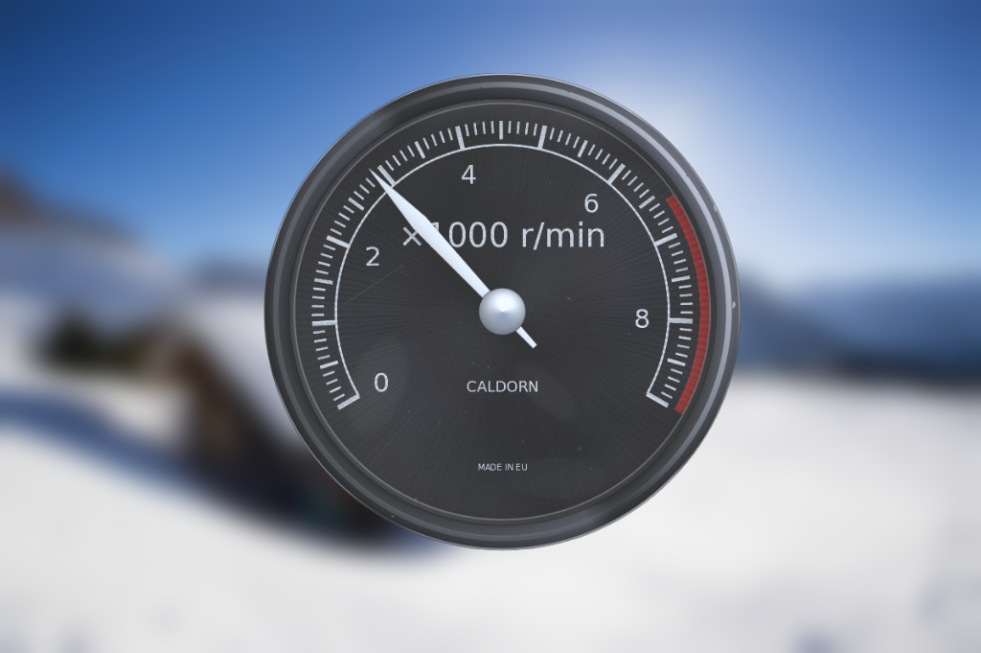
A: 2900 rpm
